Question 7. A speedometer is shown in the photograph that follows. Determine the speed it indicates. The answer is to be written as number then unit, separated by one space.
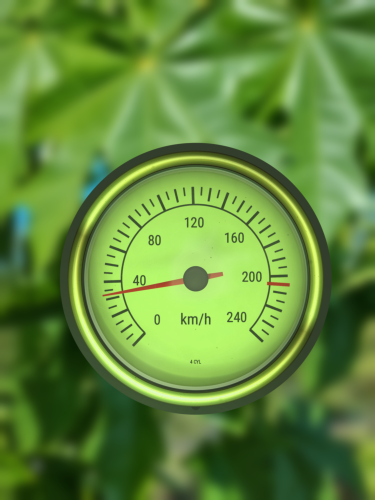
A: 32.5 km/h
